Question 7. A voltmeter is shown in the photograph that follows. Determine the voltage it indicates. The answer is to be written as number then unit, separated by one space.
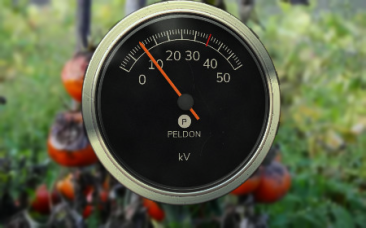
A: 10 kV
